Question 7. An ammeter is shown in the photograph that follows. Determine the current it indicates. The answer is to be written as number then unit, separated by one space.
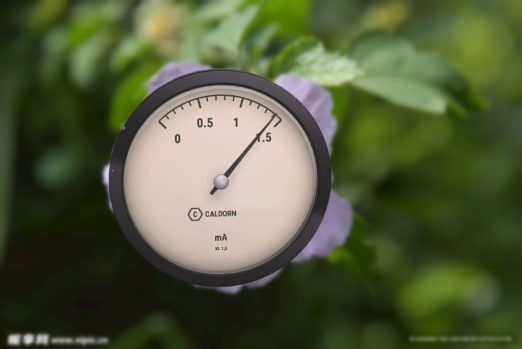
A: 1.4 mA
